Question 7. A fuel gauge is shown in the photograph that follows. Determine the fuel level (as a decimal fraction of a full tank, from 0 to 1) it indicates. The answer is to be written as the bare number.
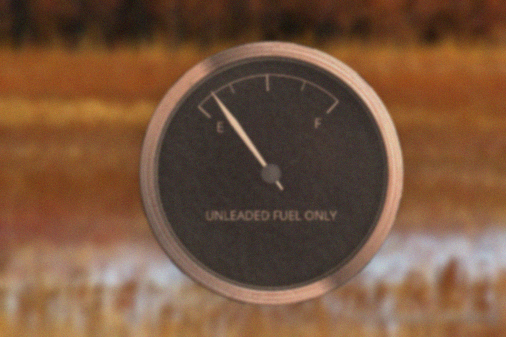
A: 0.125
